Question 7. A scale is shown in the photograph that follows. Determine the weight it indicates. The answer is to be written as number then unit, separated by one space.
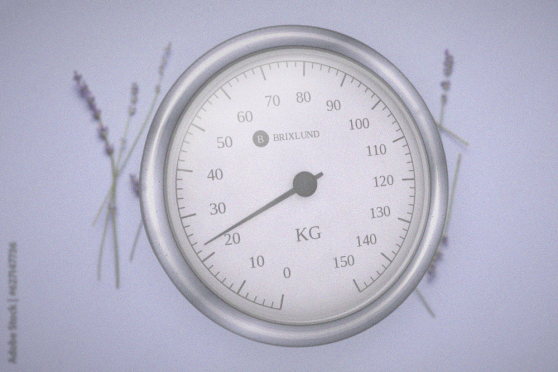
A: 23 kg
